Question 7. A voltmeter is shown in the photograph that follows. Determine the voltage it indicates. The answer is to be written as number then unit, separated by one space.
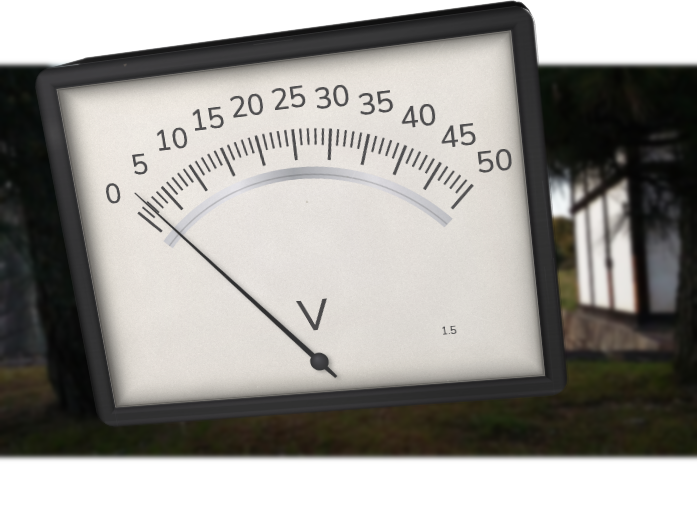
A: 2 V
